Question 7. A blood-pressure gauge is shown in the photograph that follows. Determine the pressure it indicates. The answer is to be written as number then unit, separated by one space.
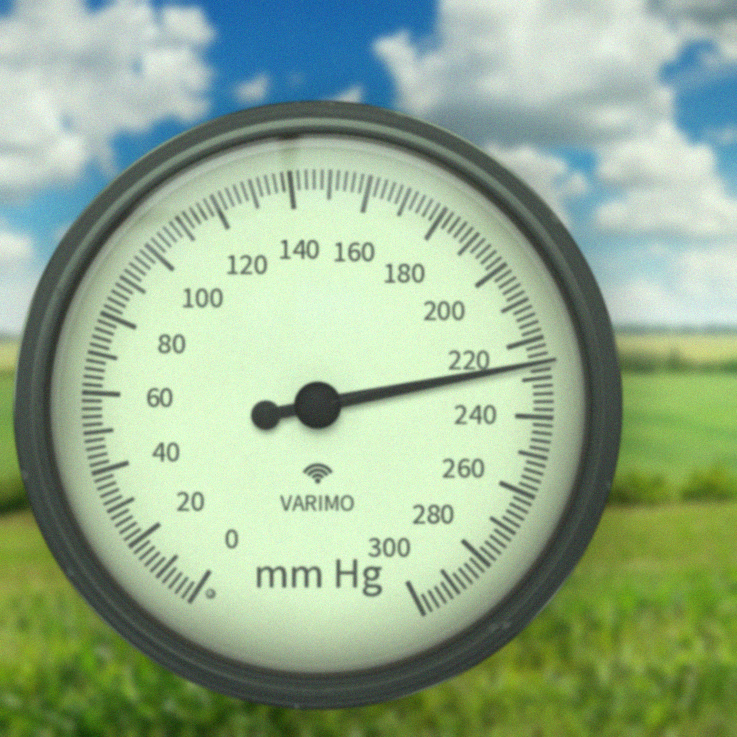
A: 226 mmHg
